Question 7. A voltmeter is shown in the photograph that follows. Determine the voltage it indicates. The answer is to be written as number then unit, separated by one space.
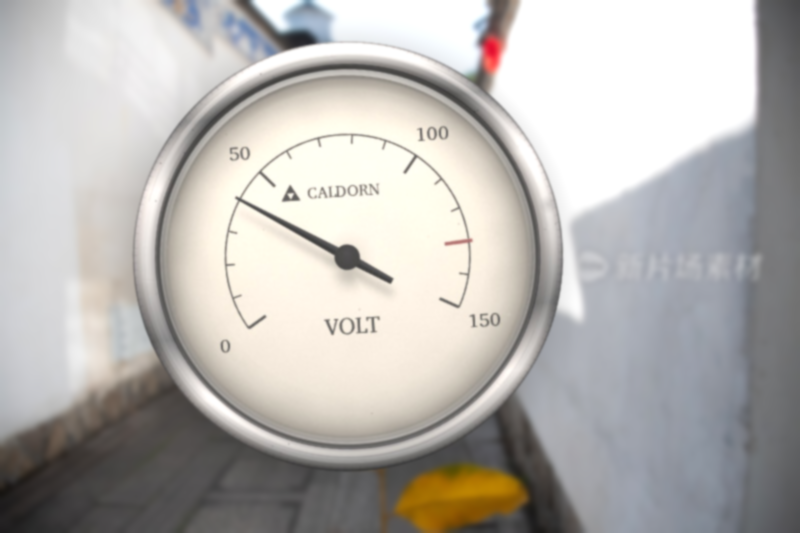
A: 40 V
